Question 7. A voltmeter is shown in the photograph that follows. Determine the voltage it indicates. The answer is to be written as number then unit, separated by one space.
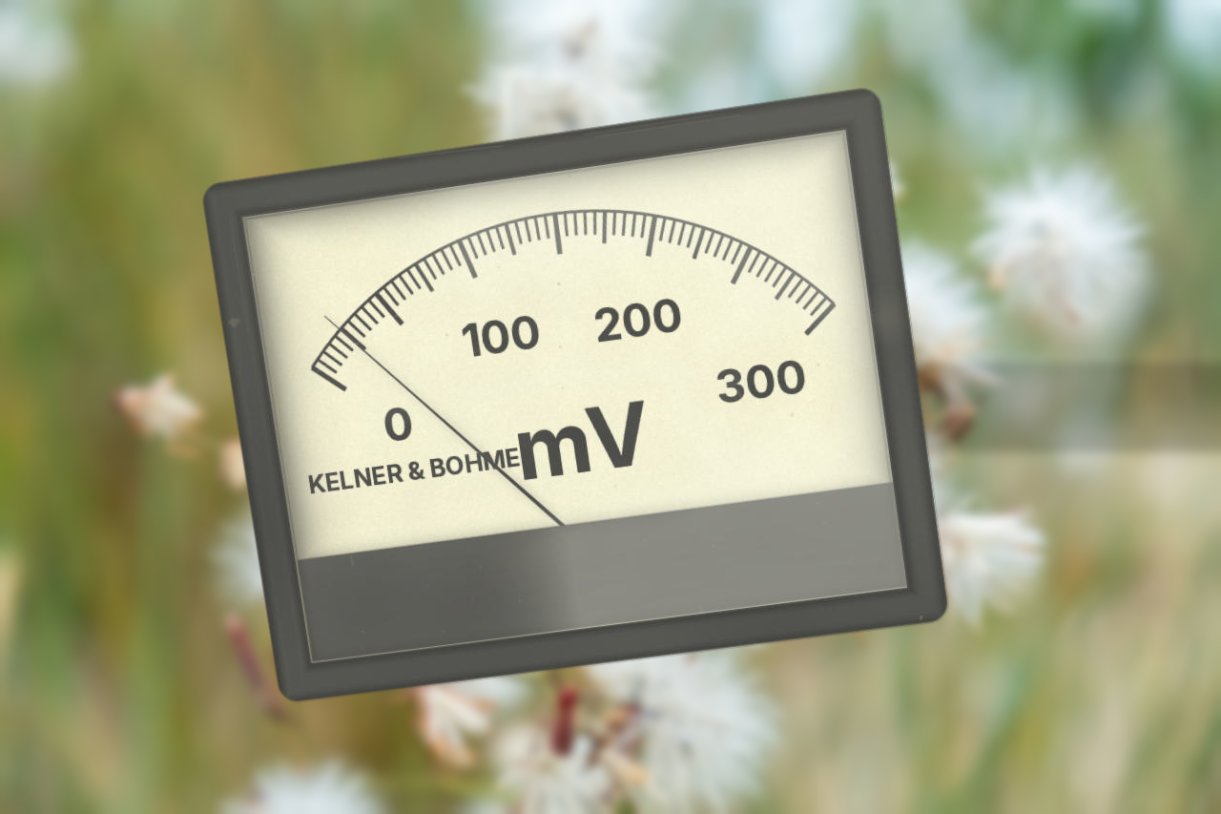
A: 25 mV
